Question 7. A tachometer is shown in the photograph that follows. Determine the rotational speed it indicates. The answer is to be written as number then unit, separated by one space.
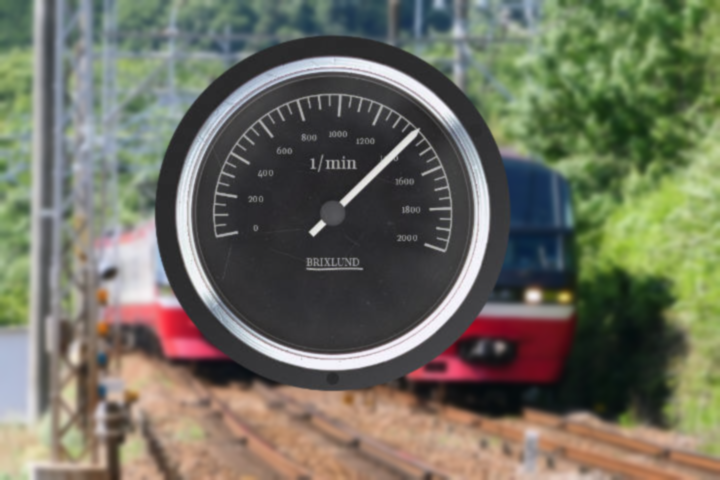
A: 1400 rpm
